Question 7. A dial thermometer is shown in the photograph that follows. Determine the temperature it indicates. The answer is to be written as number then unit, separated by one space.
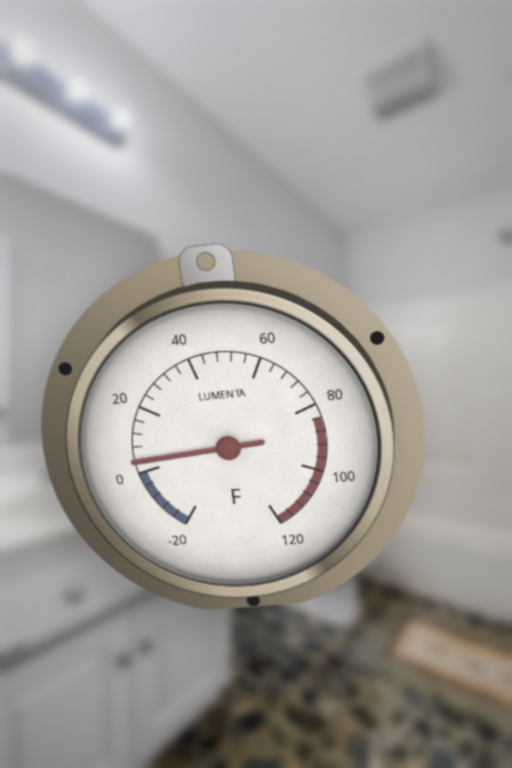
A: 4 °F
